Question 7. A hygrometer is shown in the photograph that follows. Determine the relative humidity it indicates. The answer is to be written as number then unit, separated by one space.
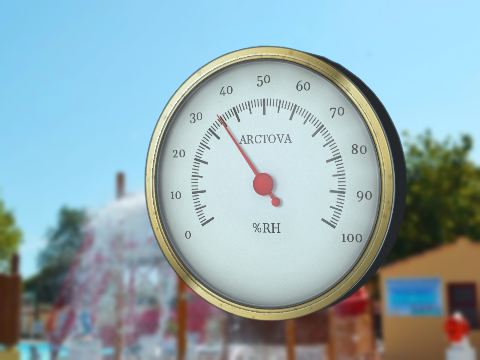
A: 35 %
